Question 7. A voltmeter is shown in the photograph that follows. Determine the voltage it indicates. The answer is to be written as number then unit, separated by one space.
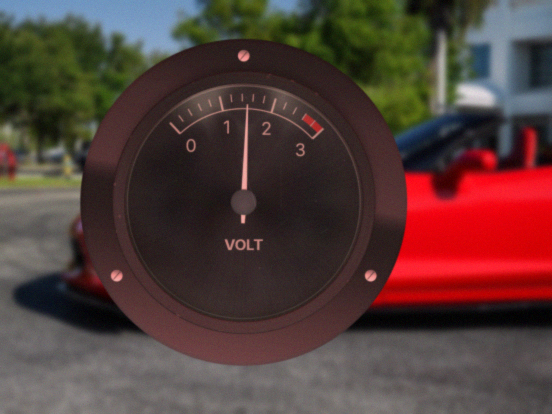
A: 1.5 V
